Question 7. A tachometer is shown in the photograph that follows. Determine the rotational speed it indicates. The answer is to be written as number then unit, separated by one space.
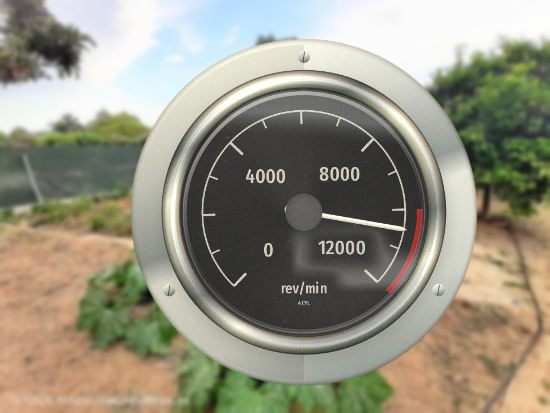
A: 10500 rpm
